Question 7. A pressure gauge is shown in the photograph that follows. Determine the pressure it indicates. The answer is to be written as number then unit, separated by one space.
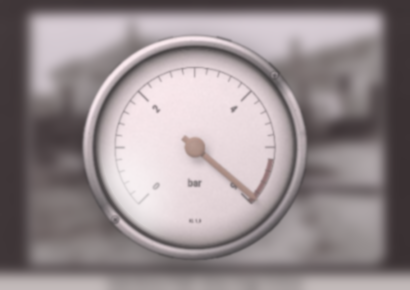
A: 5.9 bar
